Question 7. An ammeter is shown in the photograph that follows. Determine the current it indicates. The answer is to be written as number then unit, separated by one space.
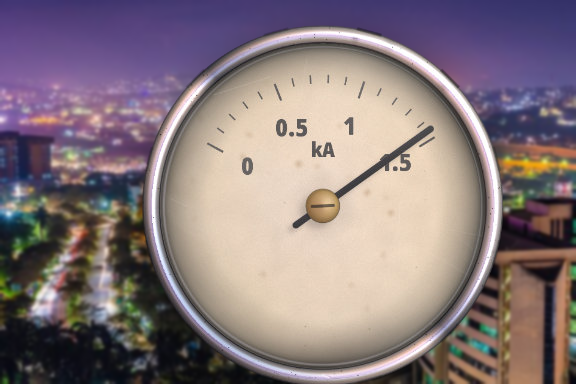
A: 1.45 kA
